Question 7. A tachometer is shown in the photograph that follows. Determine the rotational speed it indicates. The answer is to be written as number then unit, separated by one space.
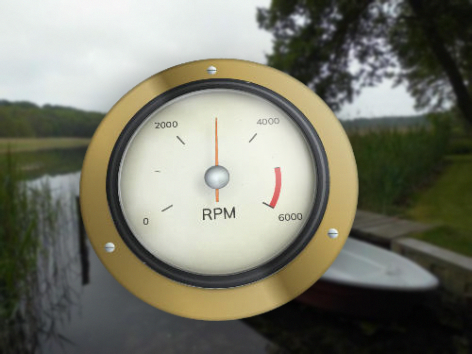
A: 3000 rpm
